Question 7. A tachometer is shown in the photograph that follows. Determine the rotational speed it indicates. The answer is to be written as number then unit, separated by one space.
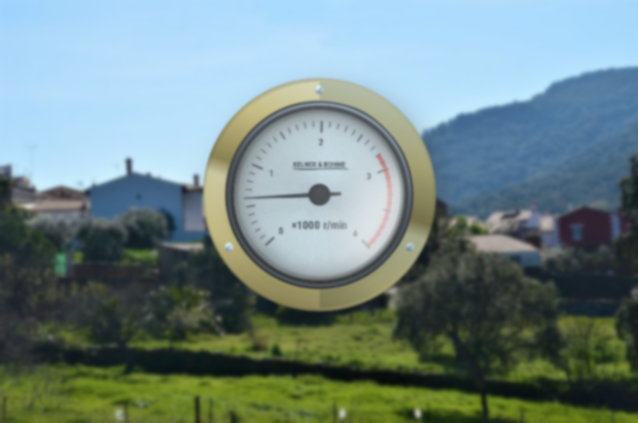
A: 600 rpm
